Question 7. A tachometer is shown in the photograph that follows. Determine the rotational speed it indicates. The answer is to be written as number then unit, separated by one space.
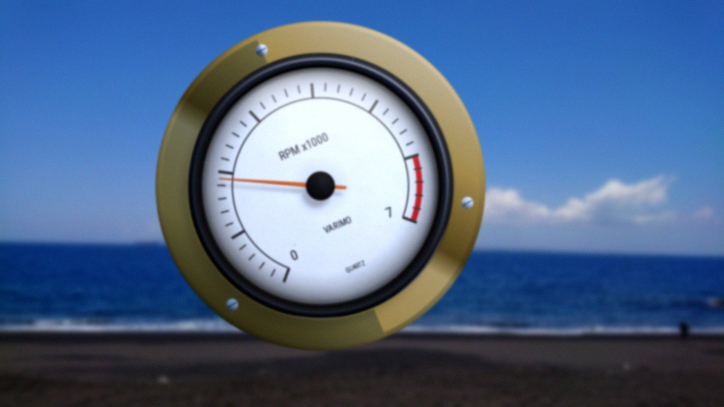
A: 1900 rpm
